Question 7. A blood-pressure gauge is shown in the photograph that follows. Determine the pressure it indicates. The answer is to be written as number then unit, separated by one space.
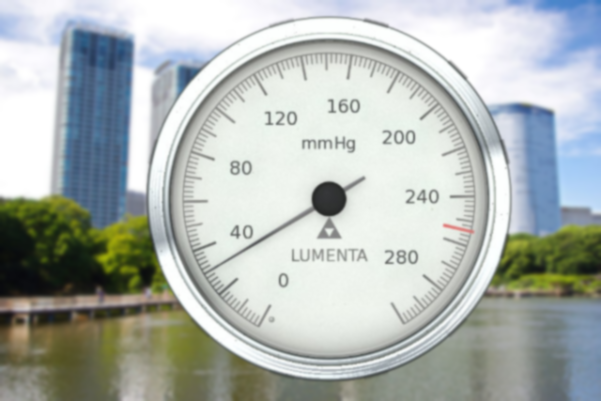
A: 30 mmHg
